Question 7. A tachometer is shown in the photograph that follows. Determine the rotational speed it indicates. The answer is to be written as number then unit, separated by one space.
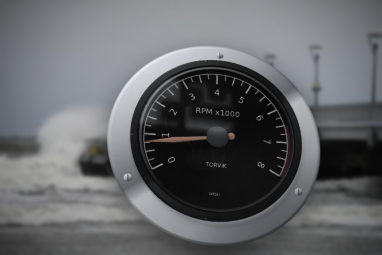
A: 750 rpm
